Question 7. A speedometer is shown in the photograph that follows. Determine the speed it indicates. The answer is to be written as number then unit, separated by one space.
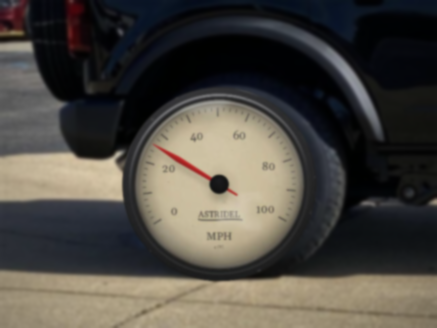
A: 26 mph
